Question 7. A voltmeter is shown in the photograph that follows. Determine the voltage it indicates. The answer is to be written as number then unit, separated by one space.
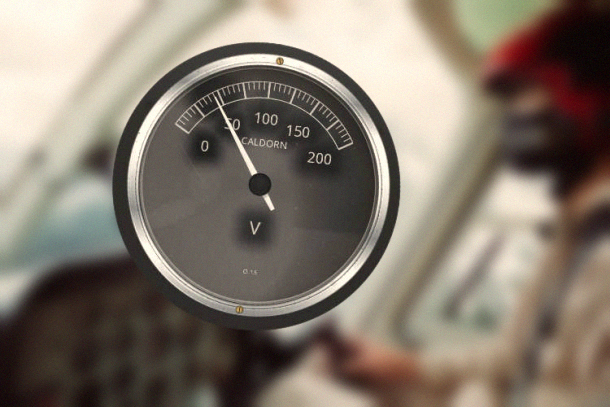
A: 45 V
